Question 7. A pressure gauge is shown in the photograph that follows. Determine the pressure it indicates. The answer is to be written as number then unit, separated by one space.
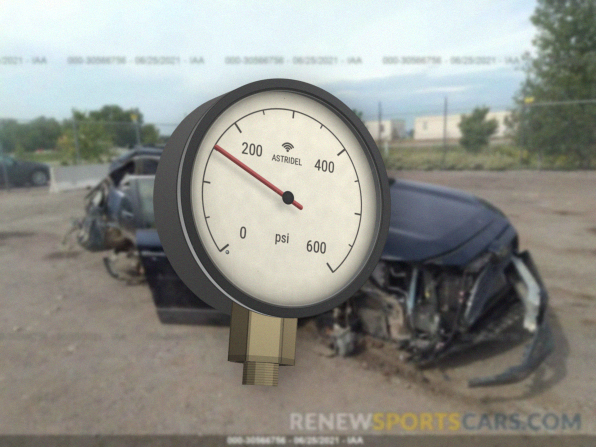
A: 150 psi
